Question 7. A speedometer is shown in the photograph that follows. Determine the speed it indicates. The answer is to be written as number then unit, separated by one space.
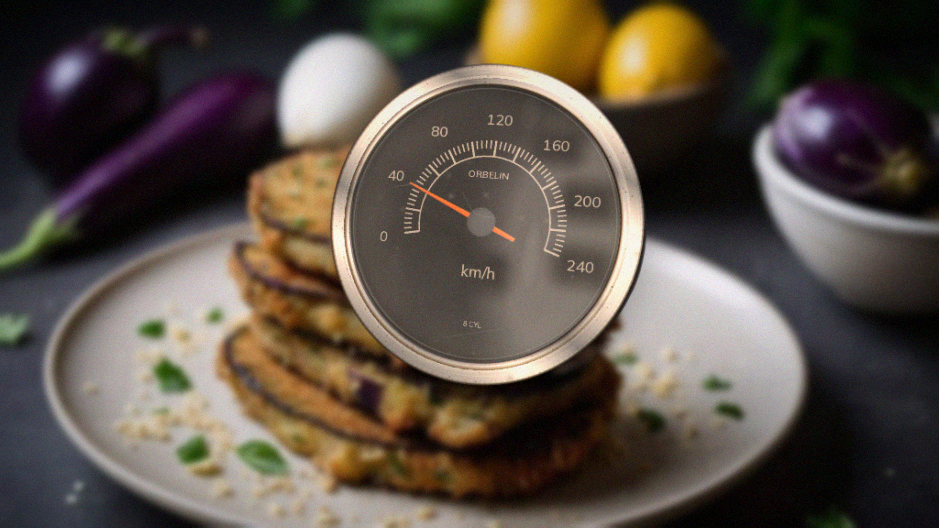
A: 40 km/h
